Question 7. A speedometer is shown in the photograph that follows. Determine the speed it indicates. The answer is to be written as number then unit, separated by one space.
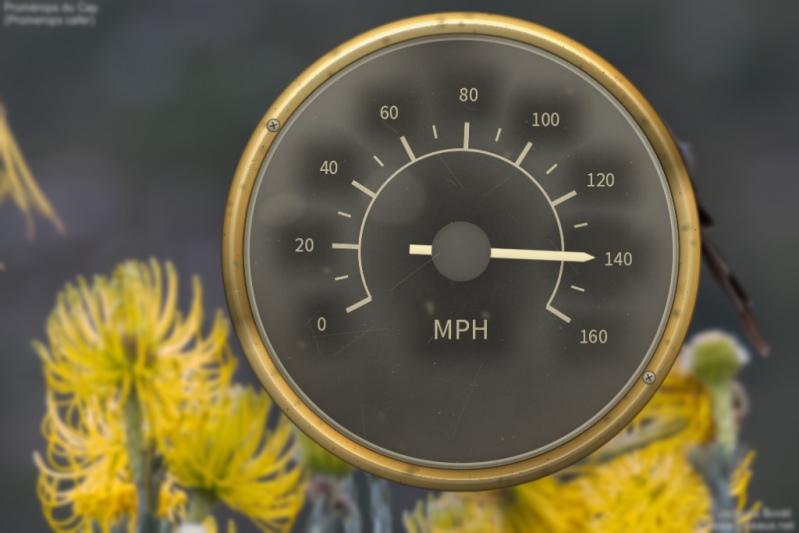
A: 140 mph
